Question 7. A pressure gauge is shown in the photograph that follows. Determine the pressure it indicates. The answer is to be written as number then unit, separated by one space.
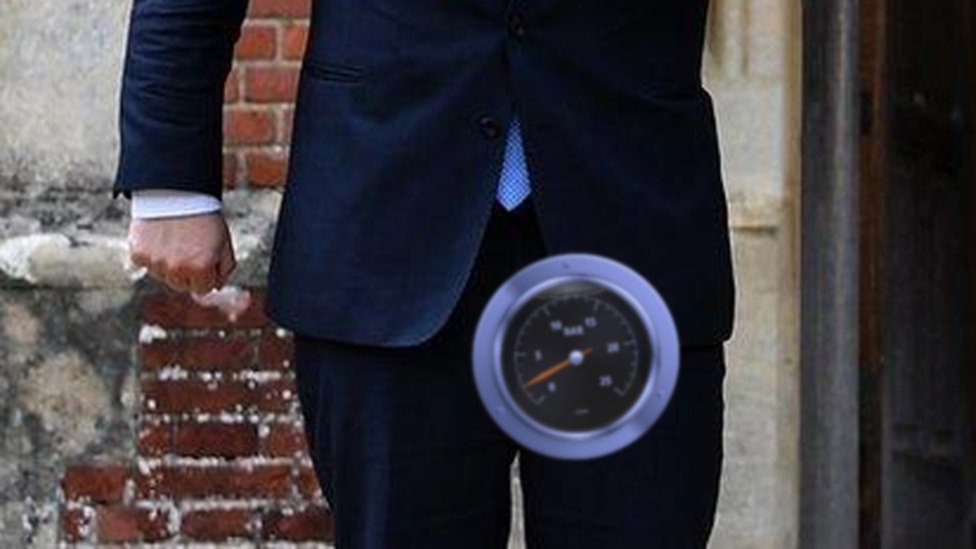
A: 2 bar
